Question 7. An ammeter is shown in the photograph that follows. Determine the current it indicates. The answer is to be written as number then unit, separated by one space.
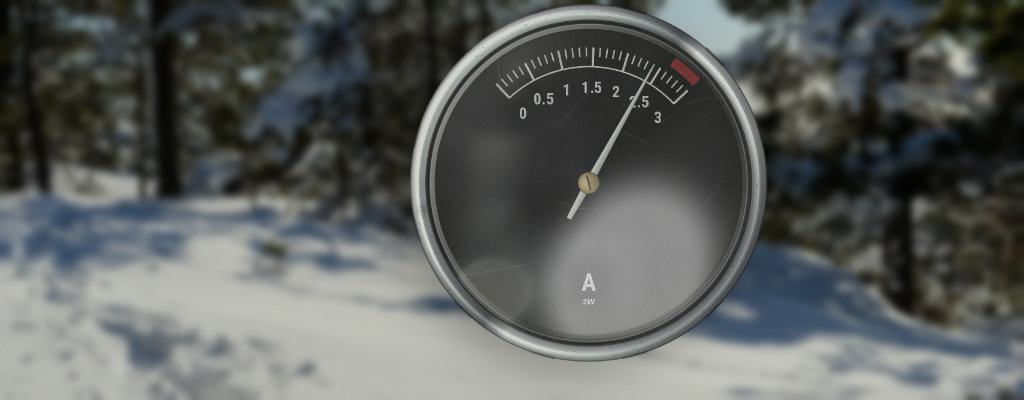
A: 2.4 A
